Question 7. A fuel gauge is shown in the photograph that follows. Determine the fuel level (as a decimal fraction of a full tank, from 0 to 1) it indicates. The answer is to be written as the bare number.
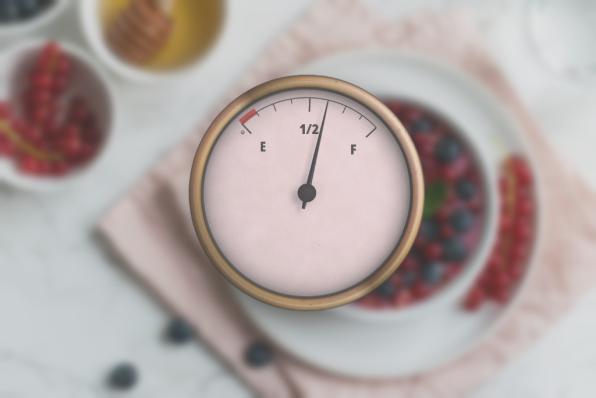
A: 0.625
